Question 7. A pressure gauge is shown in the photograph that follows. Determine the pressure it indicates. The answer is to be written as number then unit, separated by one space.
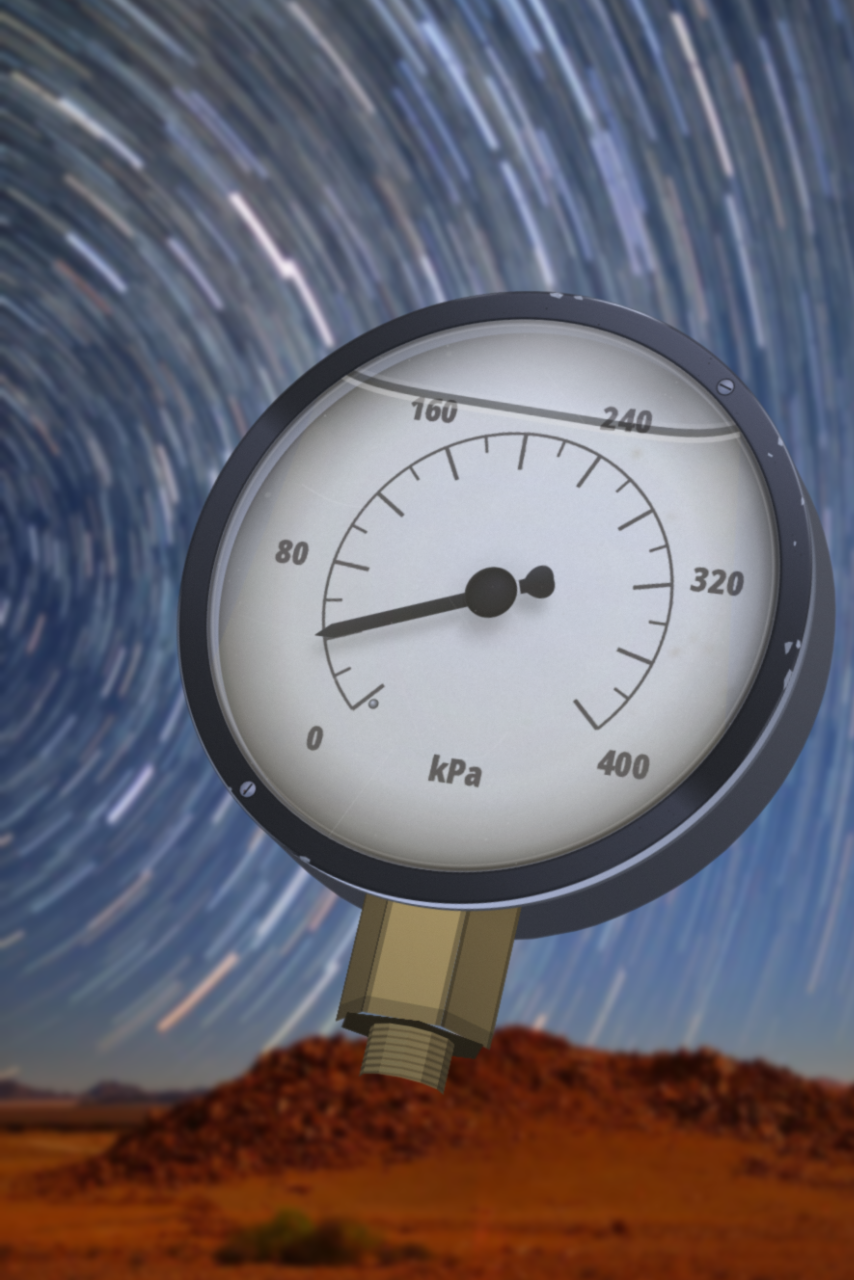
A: 40 kPa
